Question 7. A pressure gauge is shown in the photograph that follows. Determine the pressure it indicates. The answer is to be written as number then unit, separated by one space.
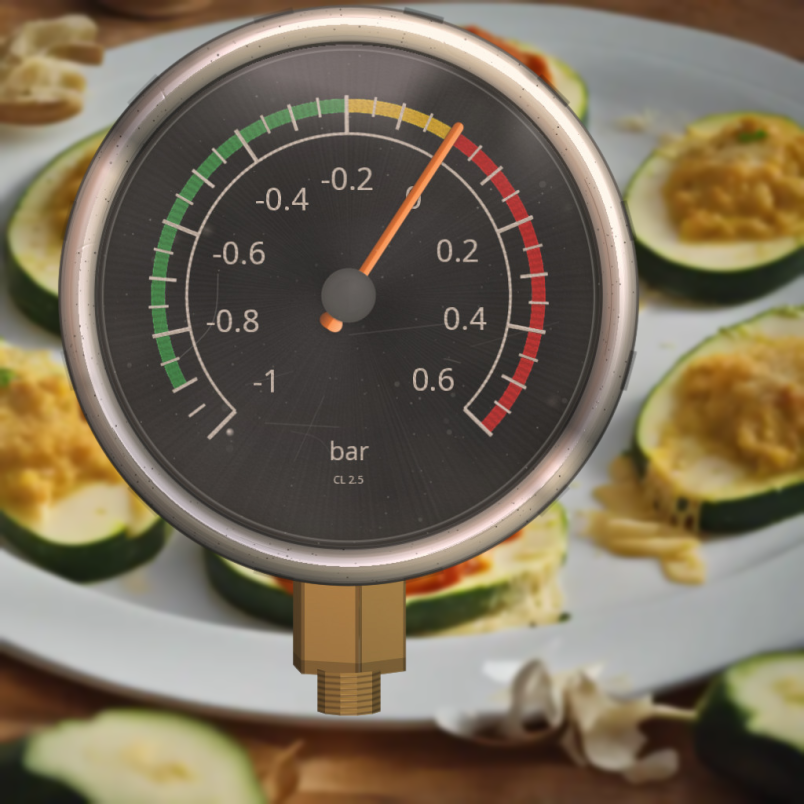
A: 0 bar
